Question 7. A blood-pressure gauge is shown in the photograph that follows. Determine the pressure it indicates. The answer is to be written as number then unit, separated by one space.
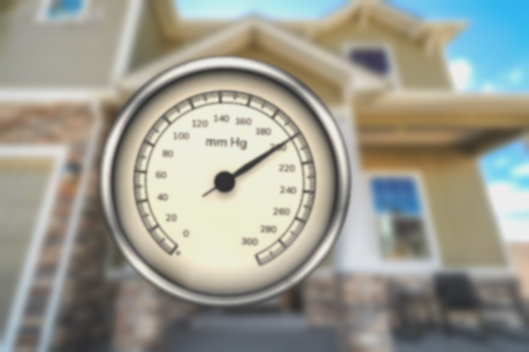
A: 200 mmHg
